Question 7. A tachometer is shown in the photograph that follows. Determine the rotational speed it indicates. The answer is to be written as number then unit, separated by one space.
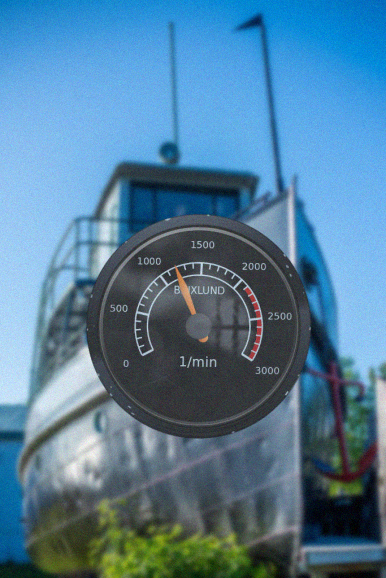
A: 1200 rpm
